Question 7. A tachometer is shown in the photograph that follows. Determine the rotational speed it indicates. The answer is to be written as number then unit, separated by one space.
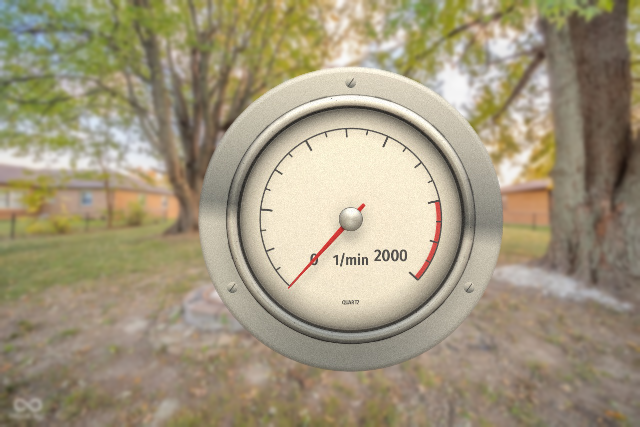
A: 0 rpm
